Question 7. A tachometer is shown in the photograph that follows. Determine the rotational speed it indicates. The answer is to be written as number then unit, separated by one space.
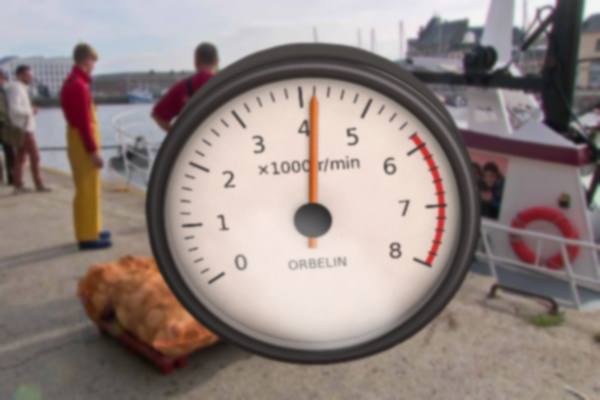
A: 4200 rpm
